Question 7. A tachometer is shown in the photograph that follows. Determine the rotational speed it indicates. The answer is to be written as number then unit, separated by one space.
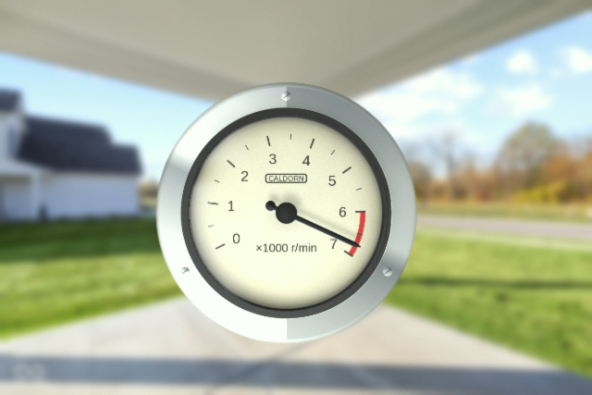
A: 6750 rpm
